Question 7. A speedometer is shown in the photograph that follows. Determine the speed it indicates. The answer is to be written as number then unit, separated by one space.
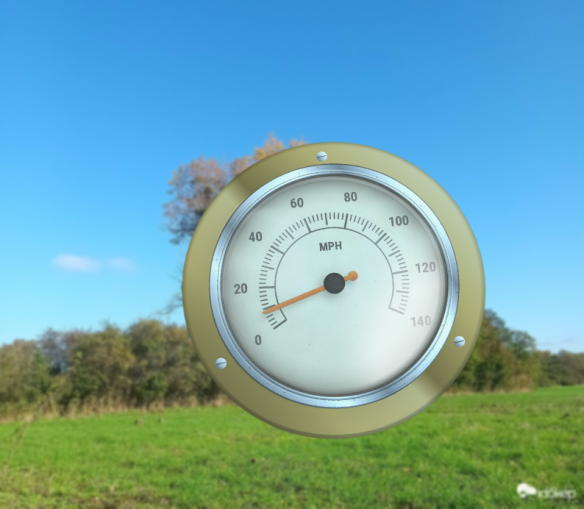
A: 8 mph
